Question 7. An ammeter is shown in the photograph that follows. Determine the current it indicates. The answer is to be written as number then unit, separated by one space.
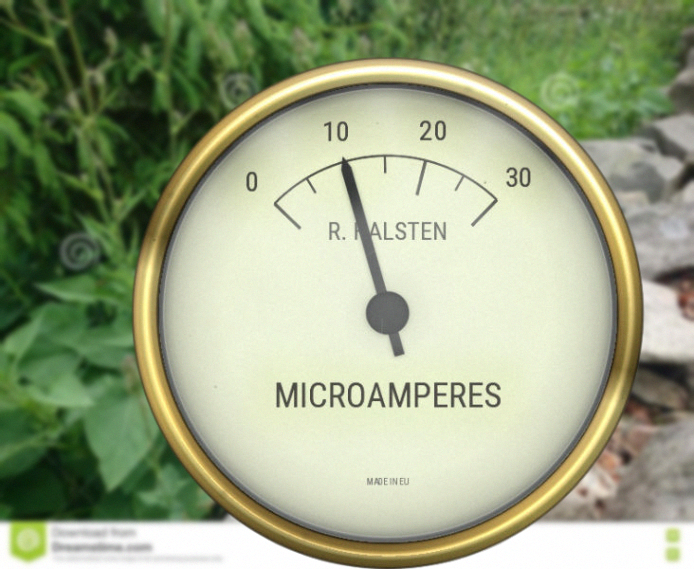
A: 10 µA
